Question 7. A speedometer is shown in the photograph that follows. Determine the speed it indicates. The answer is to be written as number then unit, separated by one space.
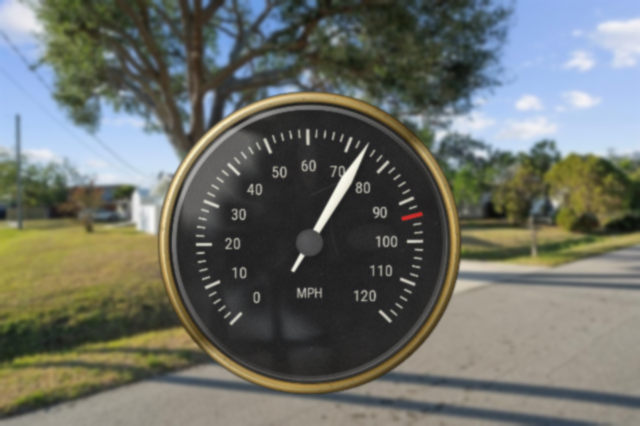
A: 74 mph
